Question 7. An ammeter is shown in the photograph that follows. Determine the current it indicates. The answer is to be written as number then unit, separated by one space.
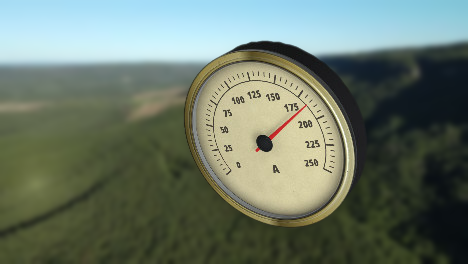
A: 185 A
